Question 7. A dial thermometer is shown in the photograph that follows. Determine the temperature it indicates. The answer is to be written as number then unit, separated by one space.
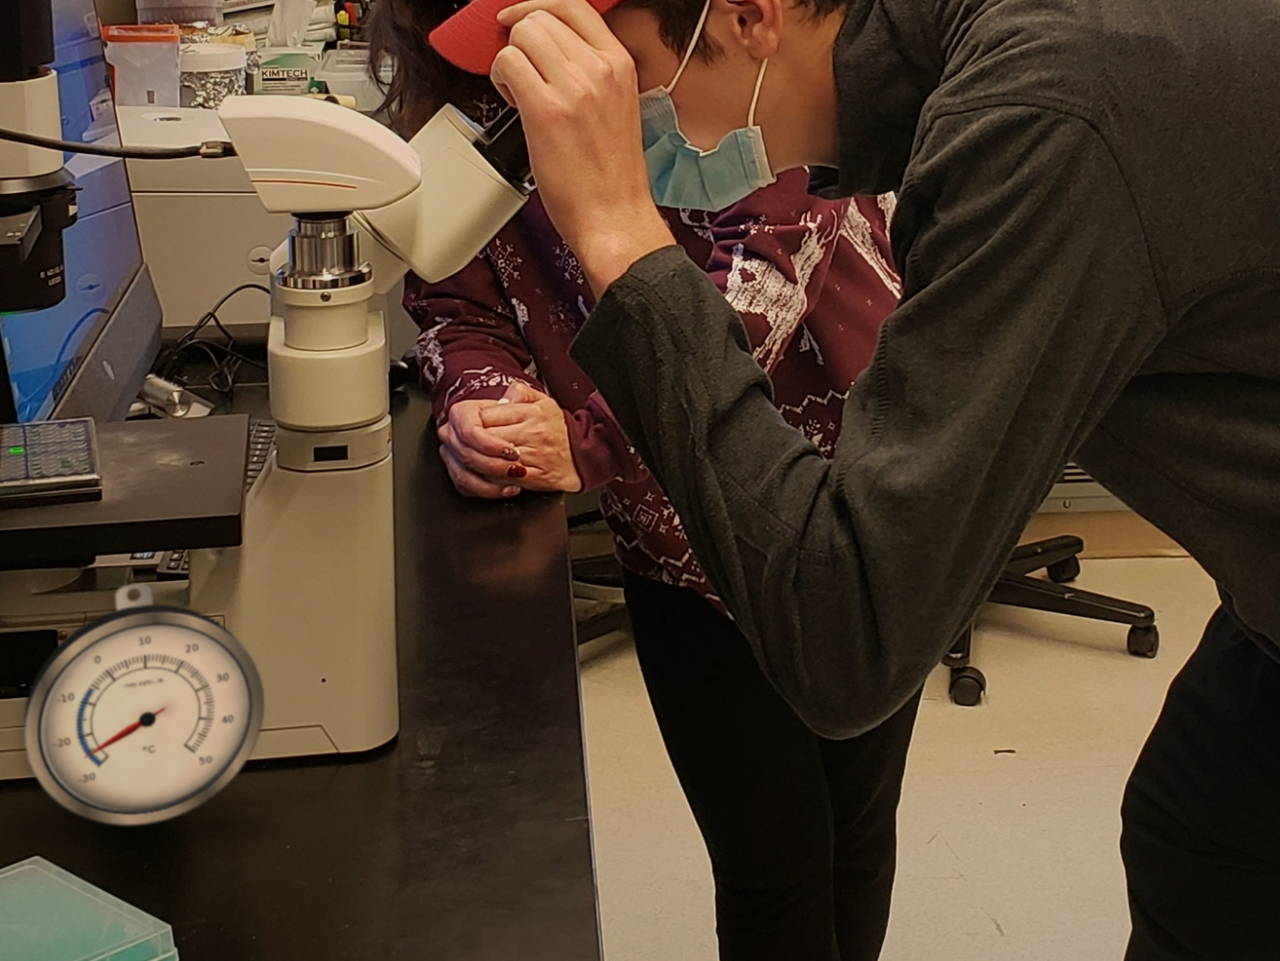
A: -25 °C
